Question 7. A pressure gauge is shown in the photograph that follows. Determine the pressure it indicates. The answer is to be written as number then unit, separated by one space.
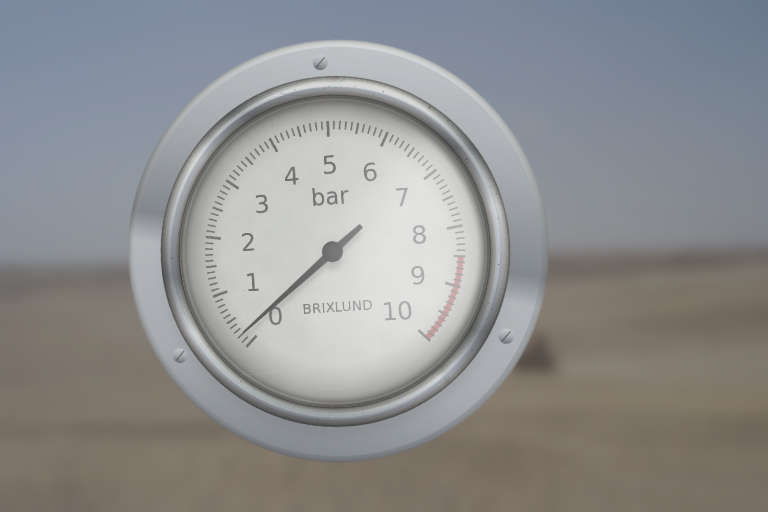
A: 0.2 bar
